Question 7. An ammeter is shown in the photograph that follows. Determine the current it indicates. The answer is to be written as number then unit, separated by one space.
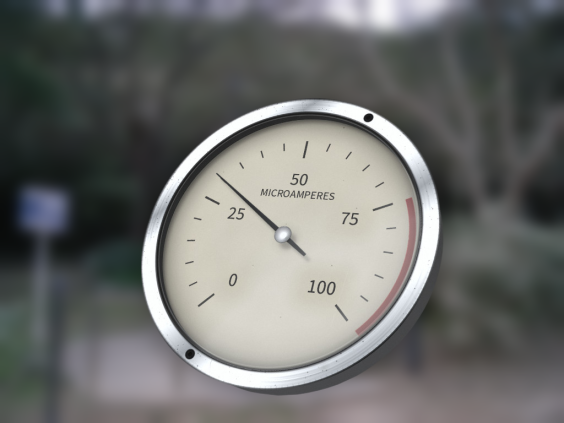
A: 30 µA
